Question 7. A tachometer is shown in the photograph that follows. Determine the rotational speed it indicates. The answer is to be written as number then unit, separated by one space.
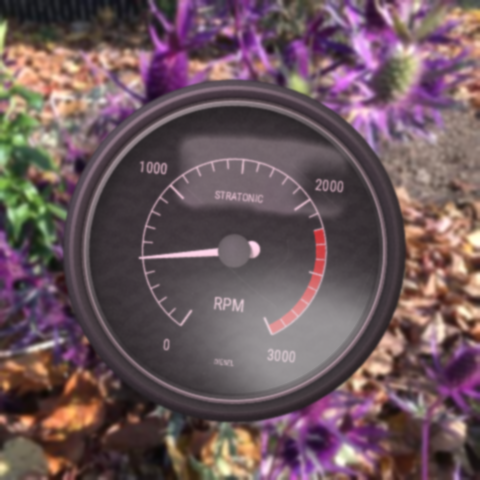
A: 500 rpm
